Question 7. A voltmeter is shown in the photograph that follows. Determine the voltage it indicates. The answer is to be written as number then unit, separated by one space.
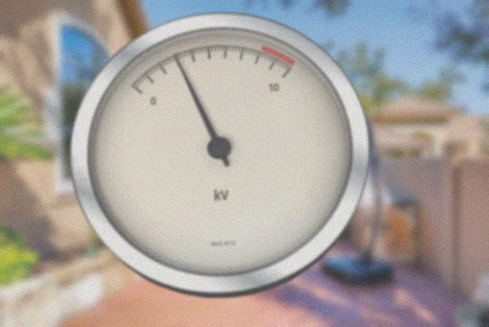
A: 3 kV
